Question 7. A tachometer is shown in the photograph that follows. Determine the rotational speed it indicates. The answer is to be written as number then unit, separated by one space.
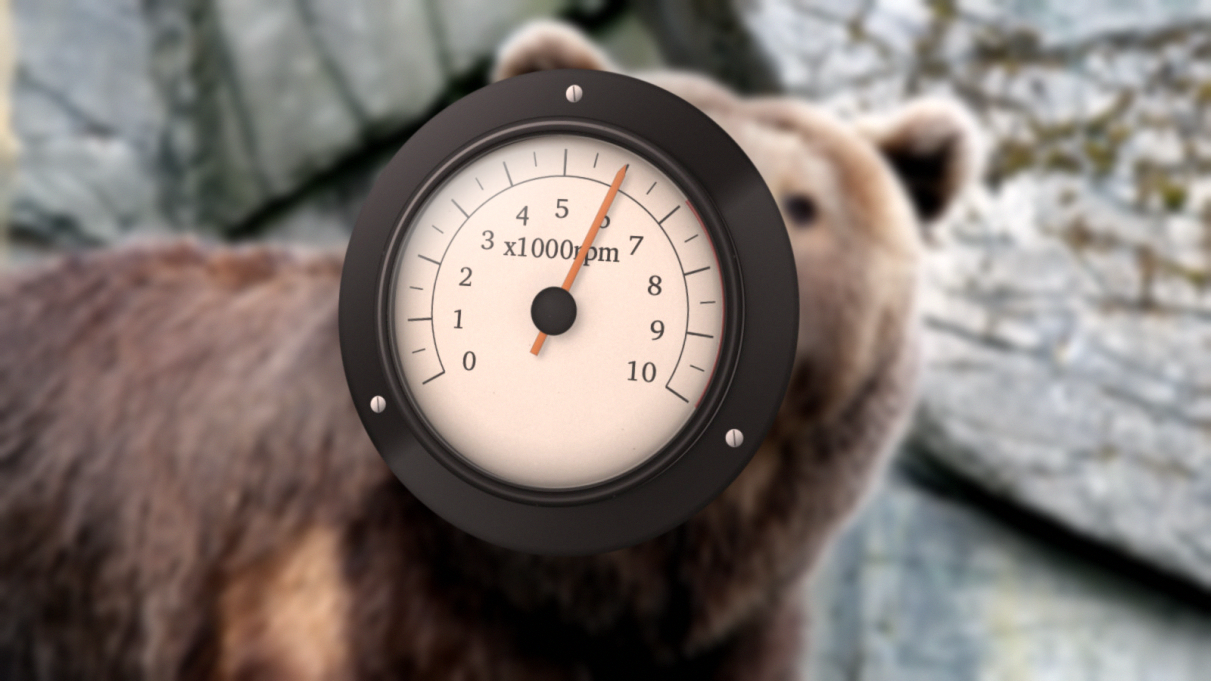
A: 6000 rpm
